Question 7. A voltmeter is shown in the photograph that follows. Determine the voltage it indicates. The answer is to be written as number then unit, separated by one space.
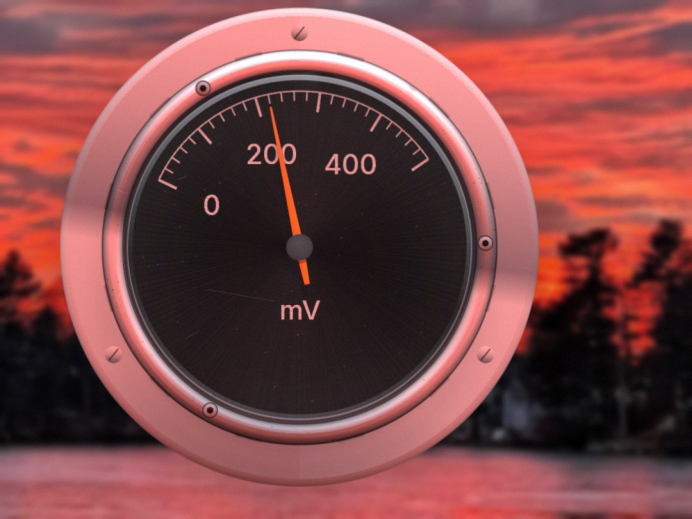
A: 220 mV
